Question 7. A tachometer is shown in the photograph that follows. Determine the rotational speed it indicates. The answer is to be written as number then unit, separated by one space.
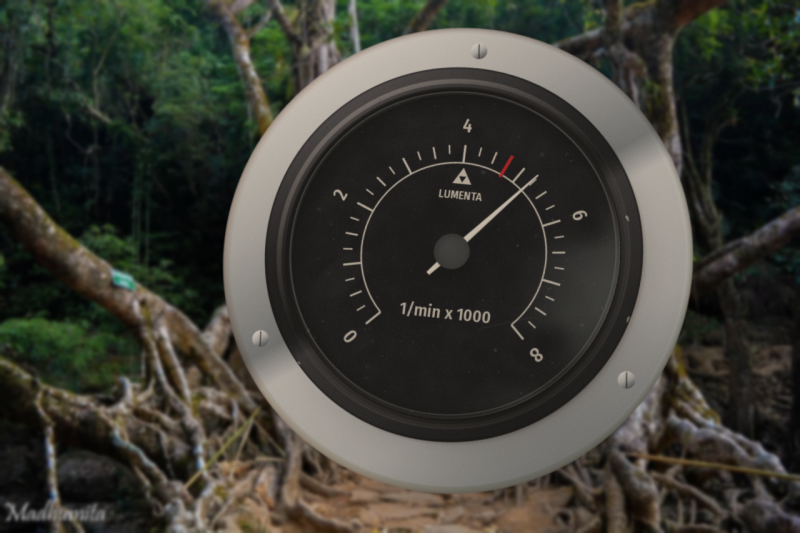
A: 5250 rpm
